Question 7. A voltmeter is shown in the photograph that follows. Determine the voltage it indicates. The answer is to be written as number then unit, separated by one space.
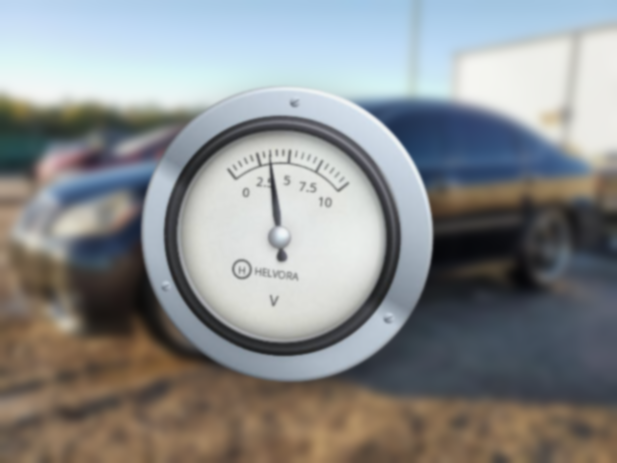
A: 3.5 V
